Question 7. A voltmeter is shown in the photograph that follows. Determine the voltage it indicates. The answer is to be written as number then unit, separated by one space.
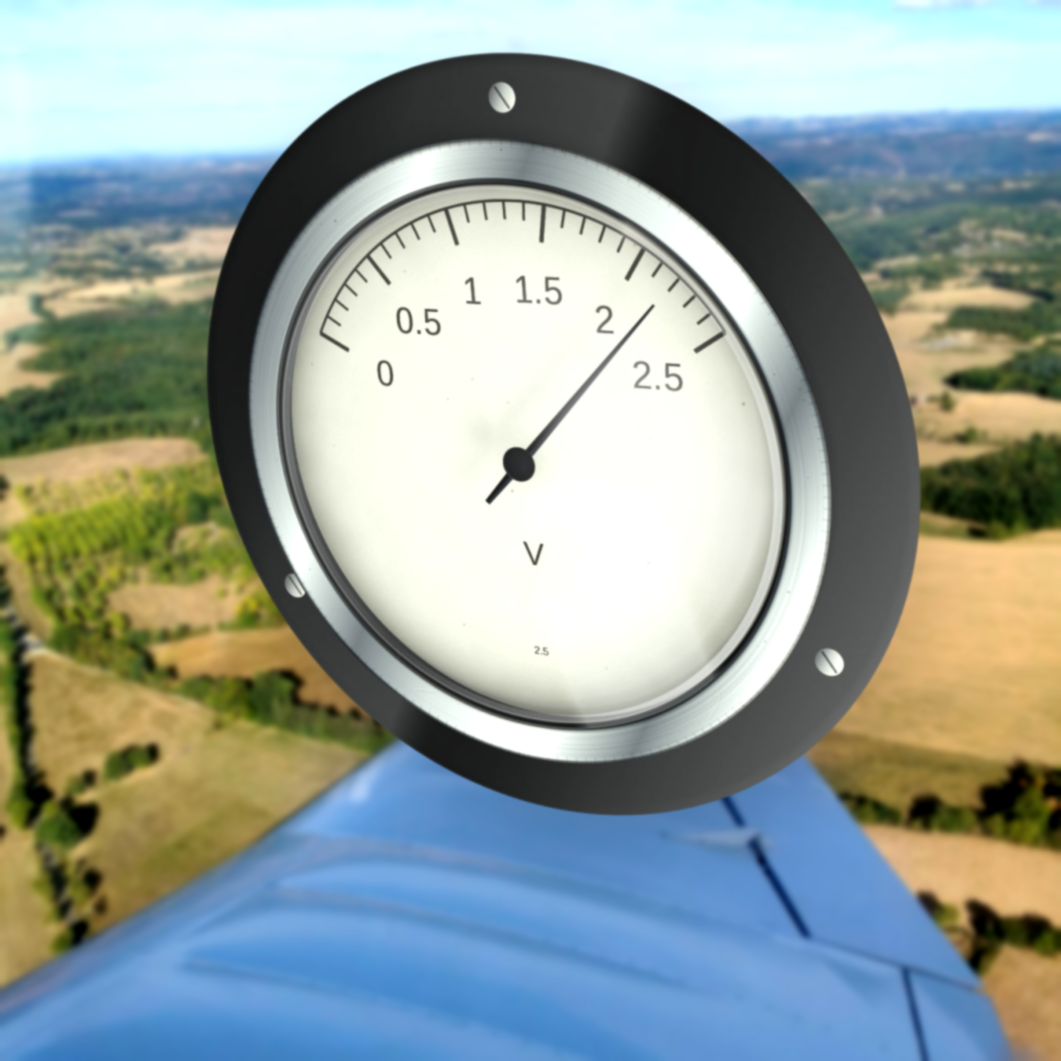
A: 2.2 V
